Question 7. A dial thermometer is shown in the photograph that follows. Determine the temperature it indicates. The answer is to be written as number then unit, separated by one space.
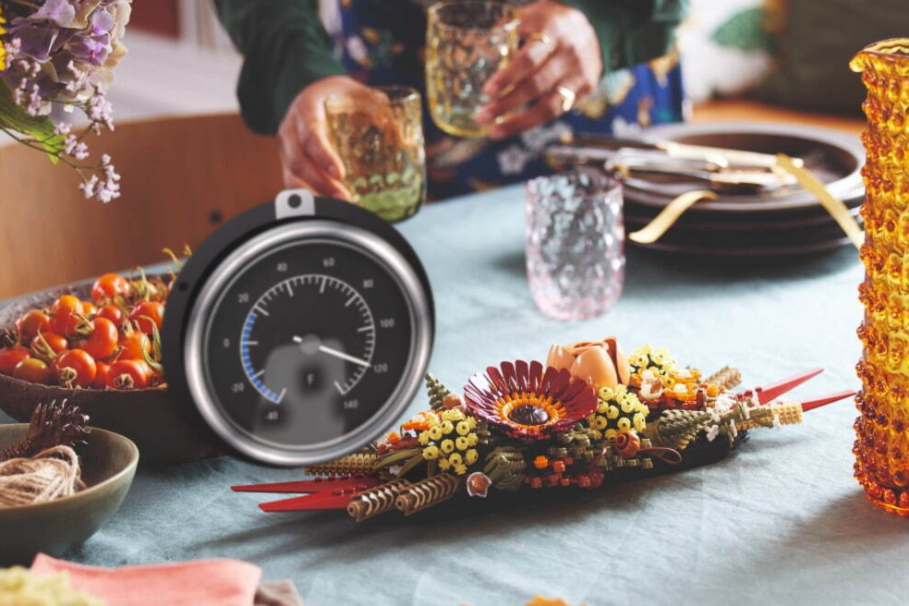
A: 120 °F
